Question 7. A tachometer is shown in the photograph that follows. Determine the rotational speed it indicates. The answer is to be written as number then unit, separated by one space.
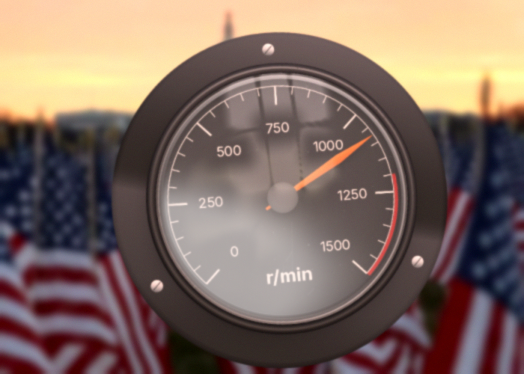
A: 1075 rpm
